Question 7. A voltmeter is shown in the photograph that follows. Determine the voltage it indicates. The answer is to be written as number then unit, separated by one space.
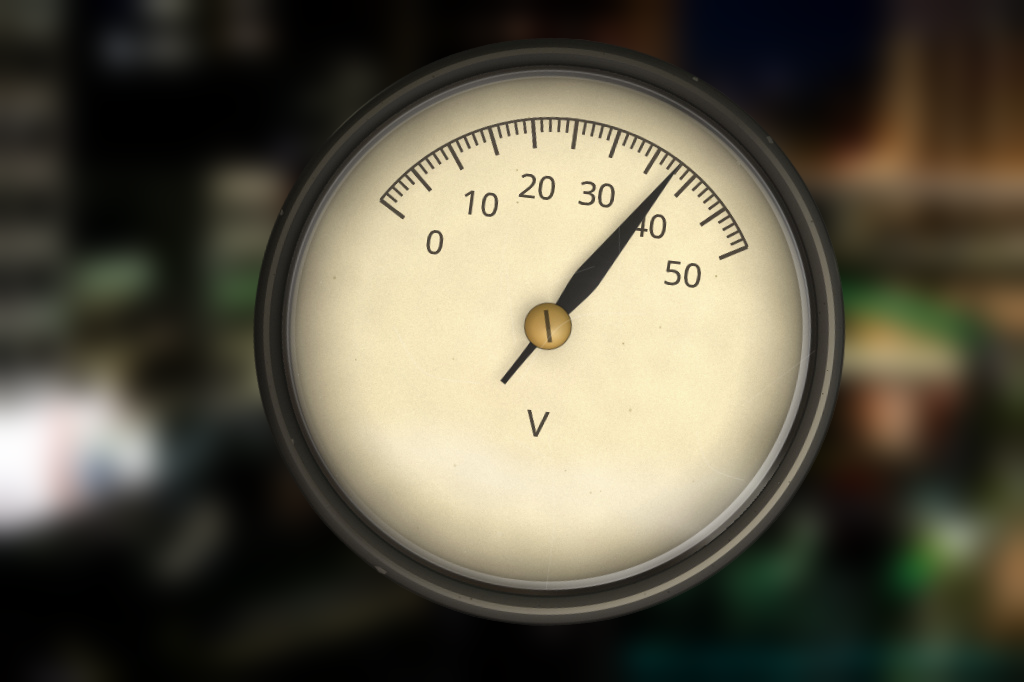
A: 38 V
